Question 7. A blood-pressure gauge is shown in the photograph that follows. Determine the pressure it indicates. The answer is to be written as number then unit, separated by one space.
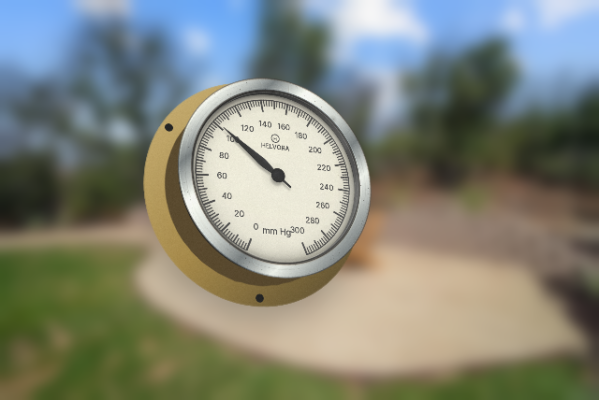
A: 100 mmHg
